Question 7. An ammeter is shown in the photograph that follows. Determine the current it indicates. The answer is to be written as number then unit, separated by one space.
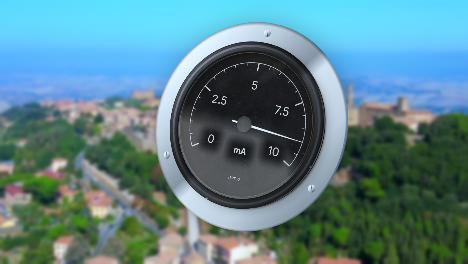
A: 9 mA
